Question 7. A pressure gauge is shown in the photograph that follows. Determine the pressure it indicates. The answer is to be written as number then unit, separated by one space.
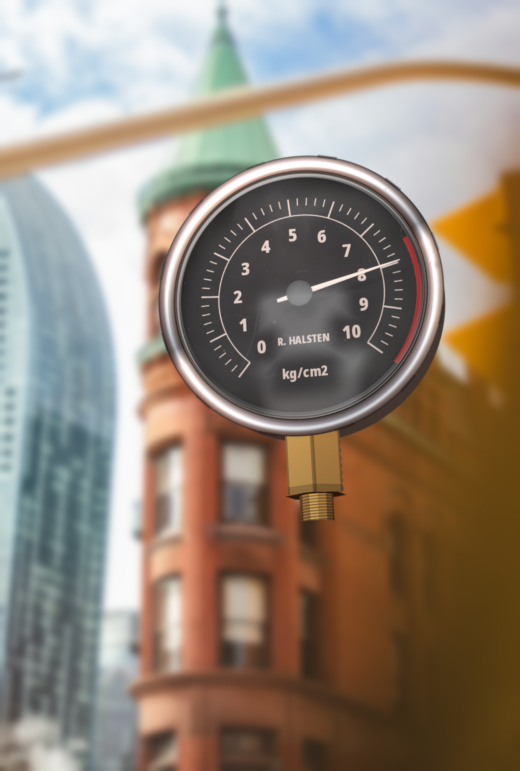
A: 8 kg/cm²
